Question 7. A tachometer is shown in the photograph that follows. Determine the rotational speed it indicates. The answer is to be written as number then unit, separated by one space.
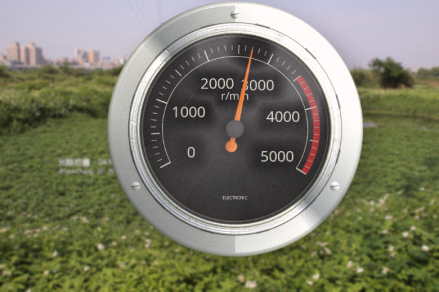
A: 2700 rpm
